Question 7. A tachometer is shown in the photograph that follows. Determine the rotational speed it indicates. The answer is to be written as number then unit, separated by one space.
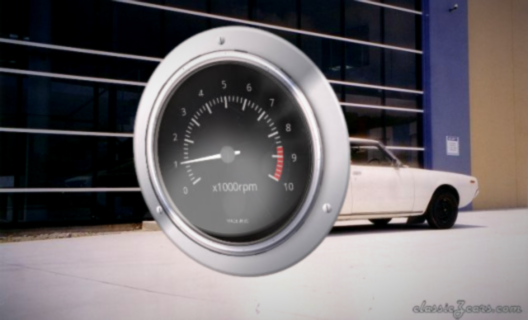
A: 1000 rpm
